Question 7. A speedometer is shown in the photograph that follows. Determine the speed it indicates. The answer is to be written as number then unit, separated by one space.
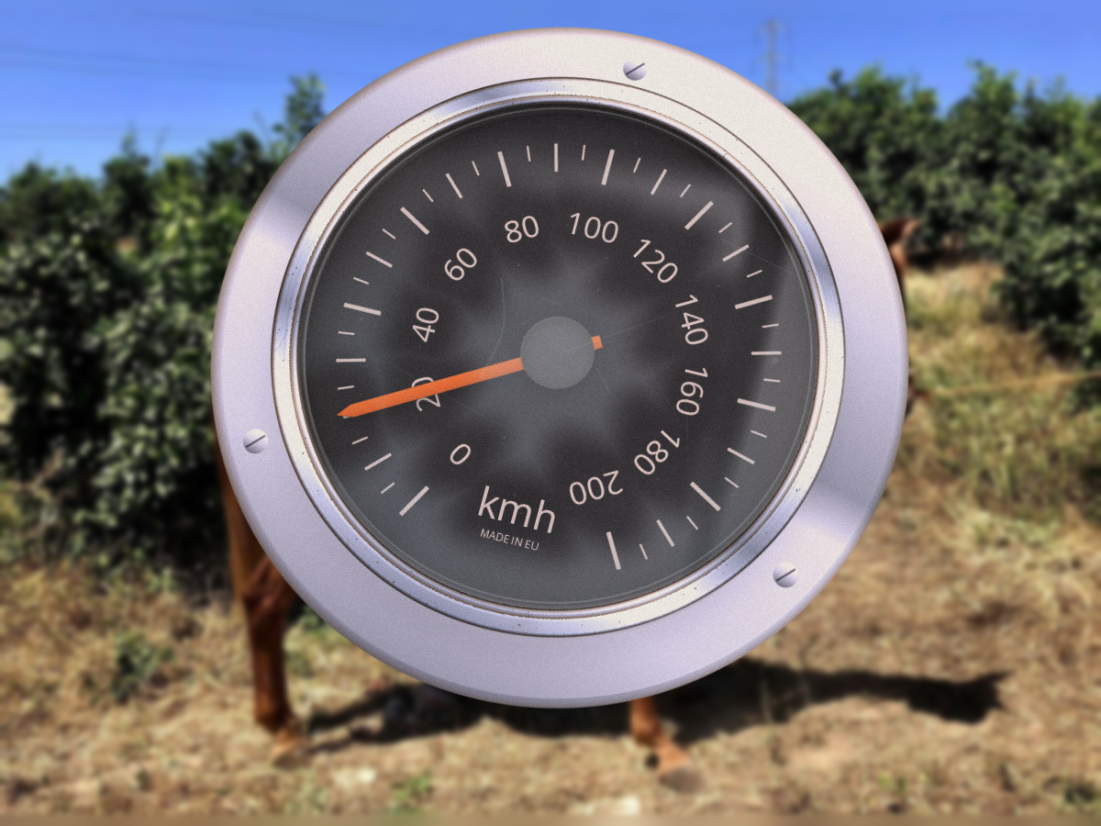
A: 20 km/h
